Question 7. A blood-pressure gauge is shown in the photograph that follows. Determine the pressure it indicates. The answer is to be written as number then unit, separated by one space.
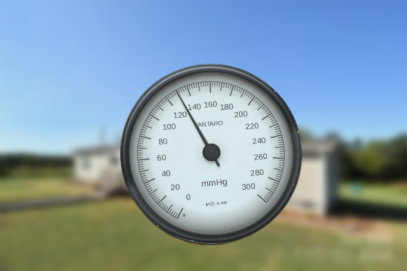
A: 130 mmHg
